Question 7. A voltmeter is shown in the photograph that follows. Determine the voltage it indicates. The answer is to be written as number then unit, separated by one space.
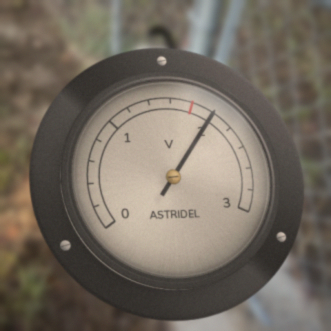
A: 2 V
